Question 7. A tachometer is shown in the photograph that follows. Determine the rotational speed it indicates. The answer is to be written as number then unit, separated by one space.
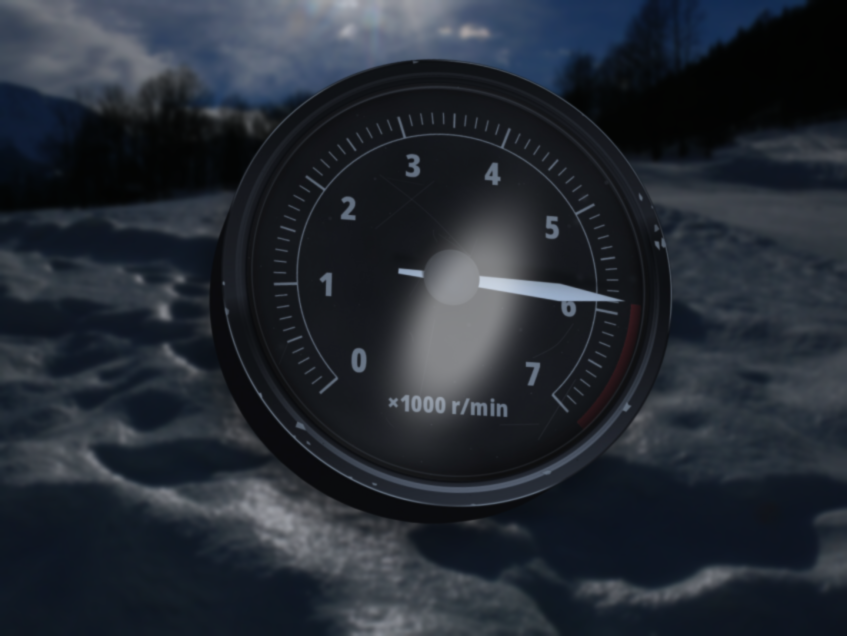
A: 5900 rpm
